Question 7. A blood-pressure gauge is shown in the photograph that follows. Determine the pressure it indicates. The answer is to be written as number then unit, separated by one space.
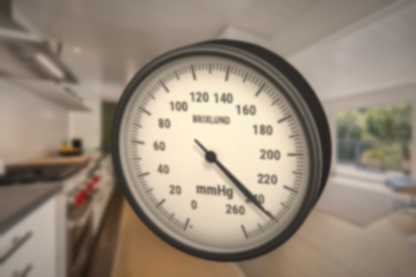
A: 240 mmHg
